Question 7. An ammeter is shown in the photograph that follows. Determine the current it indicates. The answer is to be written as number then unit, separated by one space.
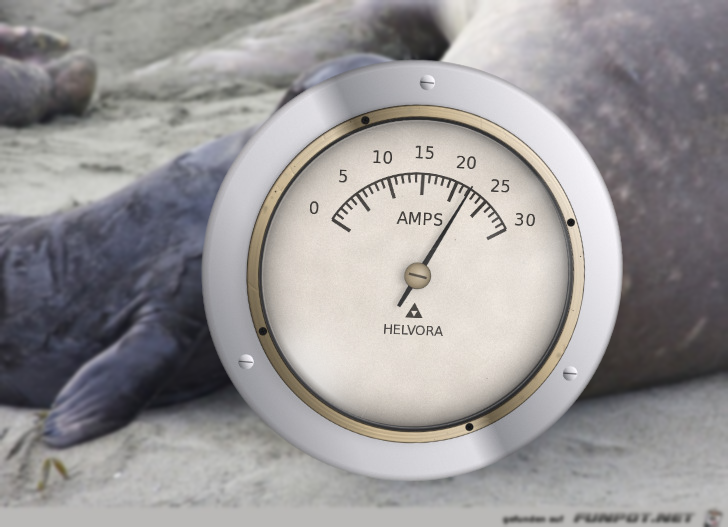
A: 22 A
